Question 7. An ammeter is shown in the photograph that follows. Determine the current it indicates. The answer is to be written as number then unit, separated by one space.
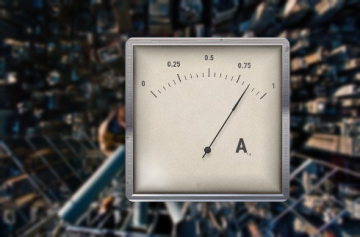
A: 0.85 A
